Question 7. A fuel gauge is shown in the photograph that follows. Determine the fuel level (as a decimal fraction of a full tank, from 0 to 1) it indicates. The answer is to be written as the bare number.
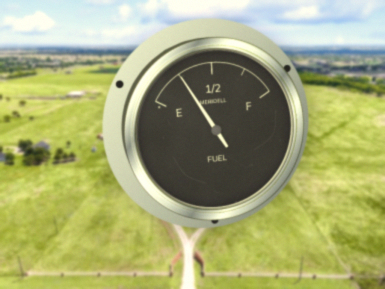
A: 0.25
